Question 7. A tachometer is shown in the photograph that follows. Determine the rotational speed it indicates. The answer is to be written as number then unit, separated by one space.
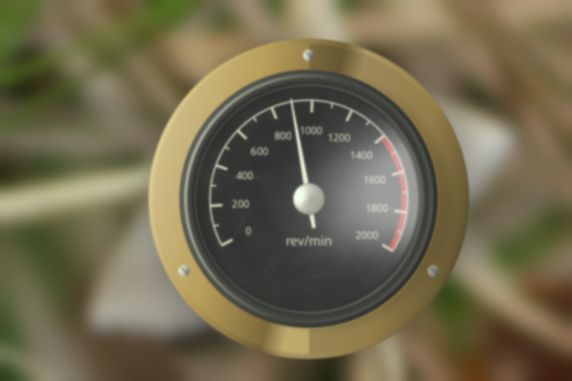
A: 900 rpm
